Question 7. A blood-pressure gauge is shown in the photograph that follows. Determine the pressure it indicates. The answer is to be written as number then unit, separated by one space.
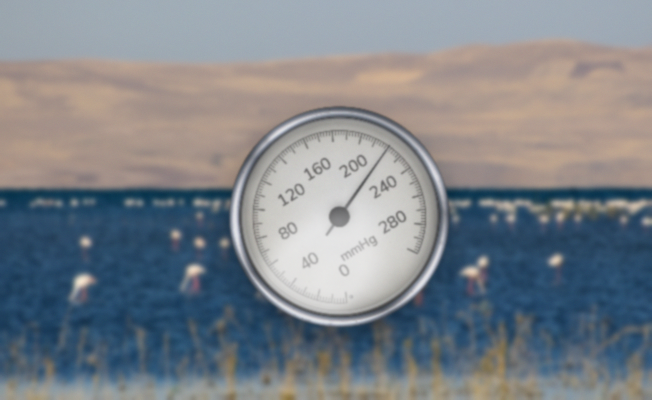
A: 220 mmHg
